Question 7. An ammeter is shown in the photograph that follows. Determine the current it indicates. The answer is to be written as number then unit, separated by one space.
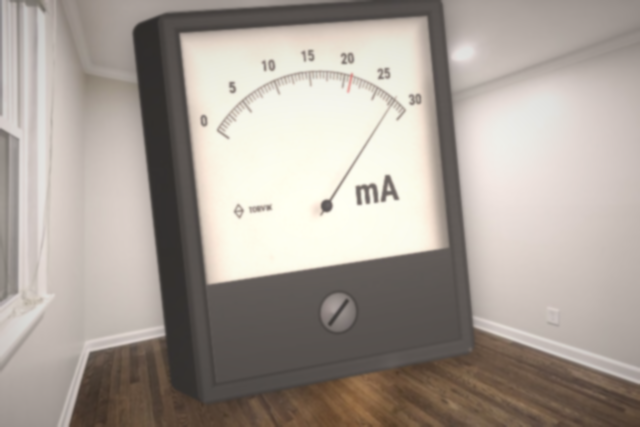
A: 27.5 mA
